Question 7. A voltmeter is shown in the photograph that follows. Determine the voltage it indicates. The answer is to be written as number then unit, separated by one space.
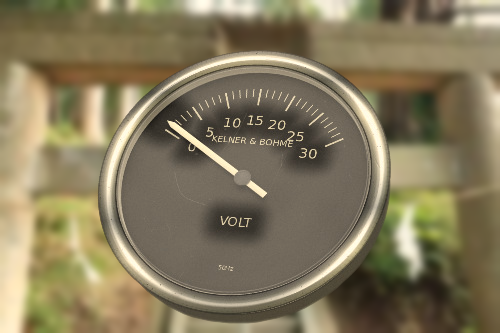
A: 1 V
